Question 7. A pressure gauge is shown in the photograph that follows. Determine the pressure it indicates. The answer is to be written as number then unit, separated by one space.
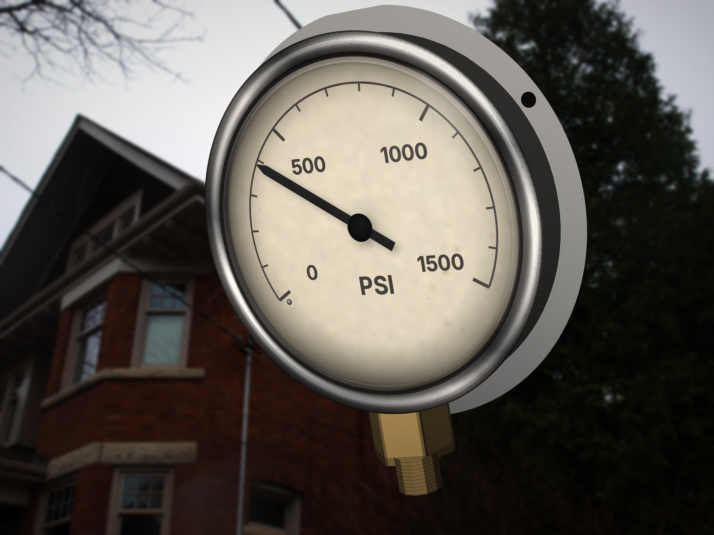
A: 400 psi
